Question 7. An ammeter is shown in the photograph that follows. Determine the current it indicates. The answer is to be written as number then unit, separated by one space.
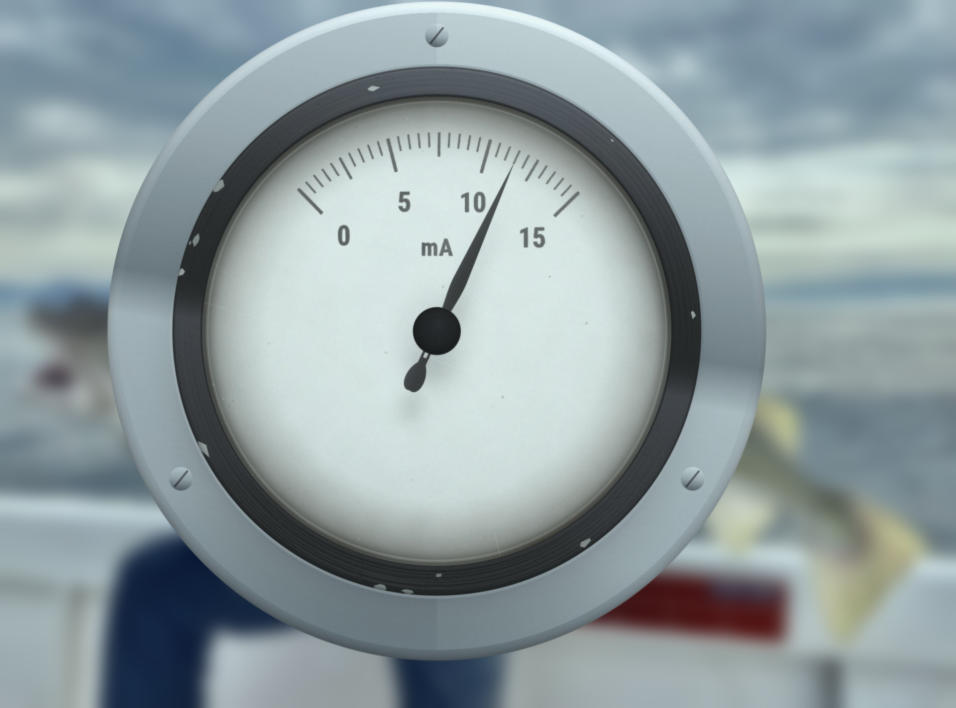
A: 11.5 mA
